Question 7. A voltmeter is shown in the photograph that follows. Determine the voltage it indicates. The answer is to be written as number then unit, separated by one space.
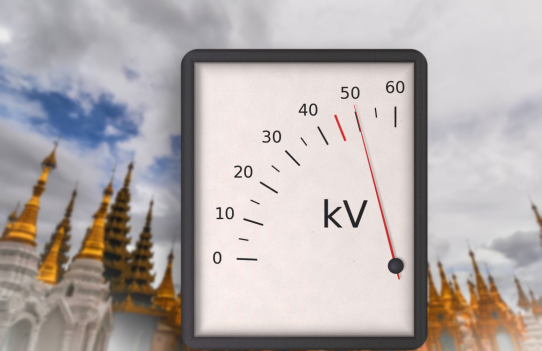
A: 50 kV
